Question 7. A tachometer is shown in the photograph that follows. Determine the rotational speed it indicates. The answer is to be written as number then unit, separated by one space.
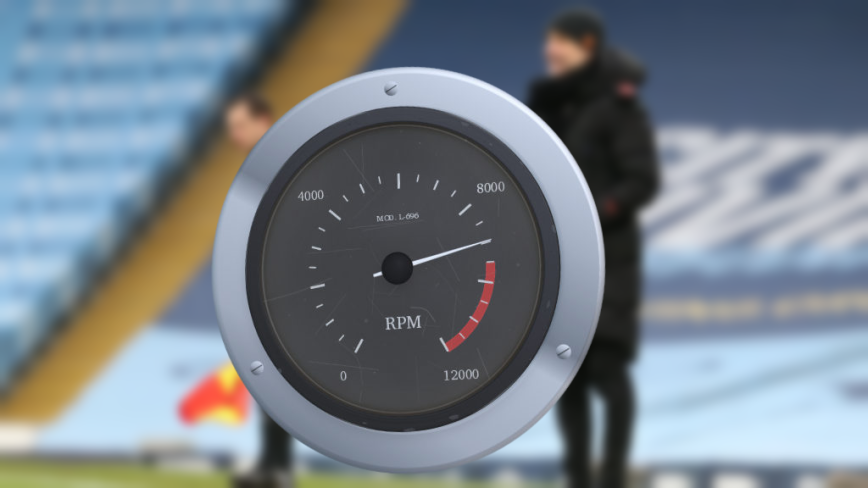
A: 9000 rpm
